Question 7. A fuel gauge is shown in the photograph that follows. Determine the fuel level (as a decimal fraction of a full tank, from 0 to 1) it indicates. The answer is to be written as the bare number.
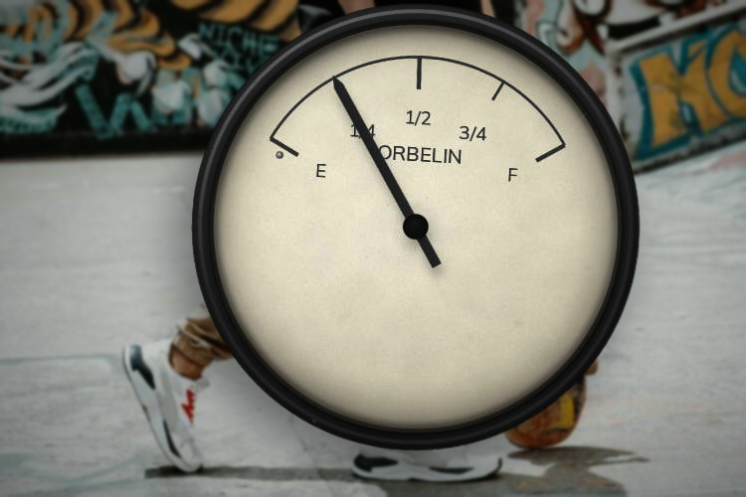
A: 0.25
